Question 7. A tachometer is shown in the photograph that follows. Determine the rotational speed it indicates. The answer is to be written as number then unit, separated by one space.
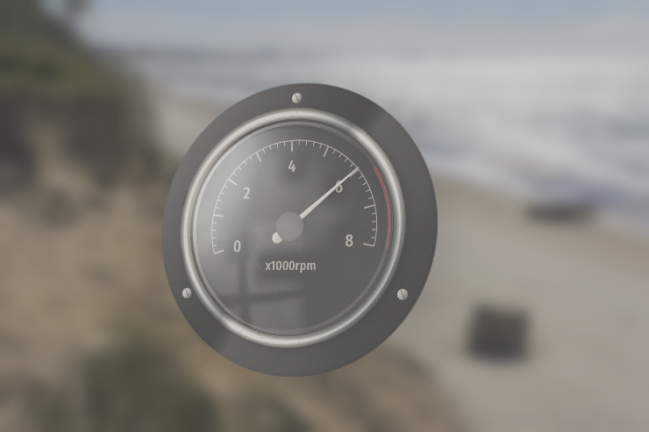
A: 6000 rpm
